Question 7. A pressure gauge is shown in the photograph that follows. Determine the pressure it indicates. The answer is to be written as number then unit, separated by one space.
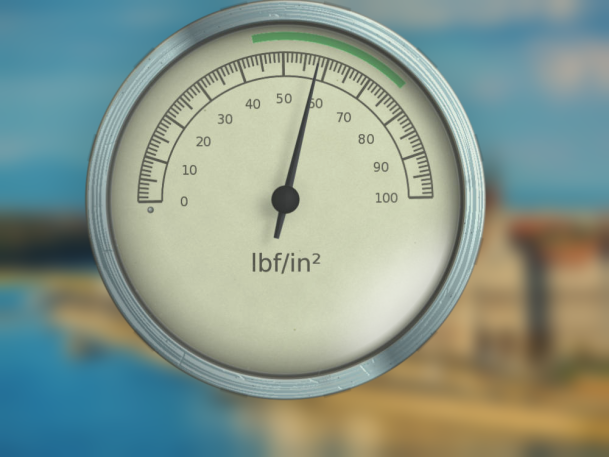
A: 58 psi
